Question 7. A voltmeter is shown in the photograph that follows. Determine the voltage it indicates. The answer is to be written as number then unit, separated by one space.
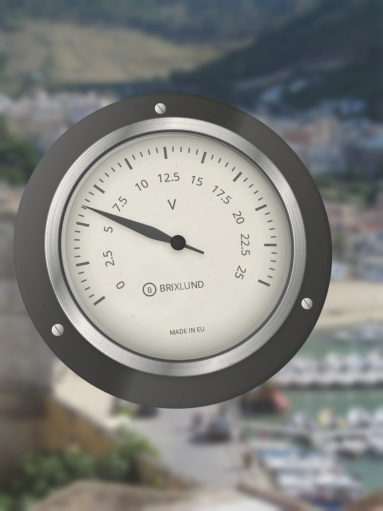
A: 6 V
